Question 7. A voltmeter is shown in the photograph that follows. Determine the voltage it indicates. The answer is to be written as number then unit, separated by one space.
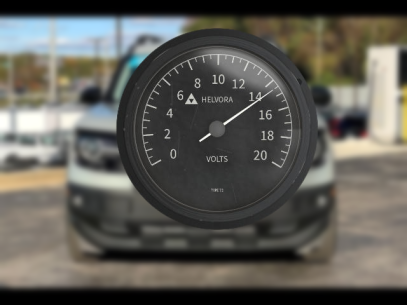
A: 14.5 V
